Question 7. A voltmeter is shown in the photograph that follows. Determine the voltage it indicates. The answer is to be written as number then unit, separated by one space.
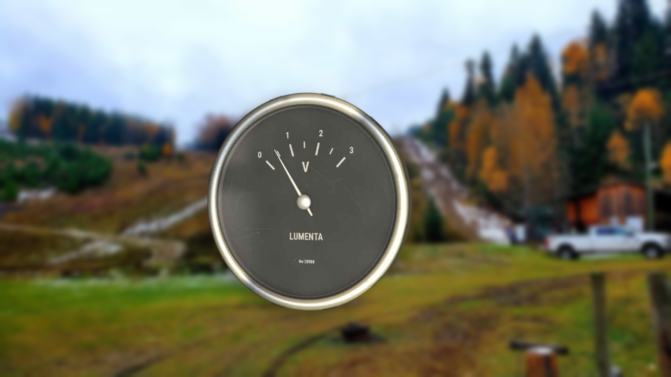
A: 0.5 V
